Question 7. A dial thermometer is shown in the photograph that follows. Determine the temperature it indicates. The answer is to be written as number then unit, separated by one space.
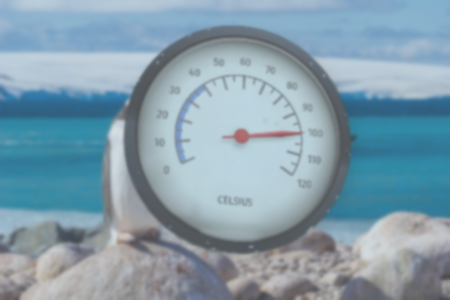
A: 100 °C
